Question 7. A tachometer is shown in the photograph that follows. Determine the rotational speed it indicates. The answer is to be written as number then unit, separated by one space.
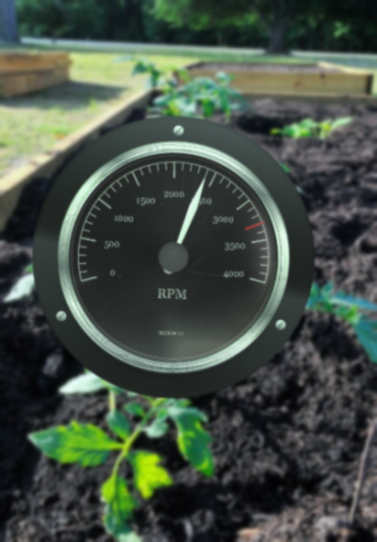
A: 2400 rpm
